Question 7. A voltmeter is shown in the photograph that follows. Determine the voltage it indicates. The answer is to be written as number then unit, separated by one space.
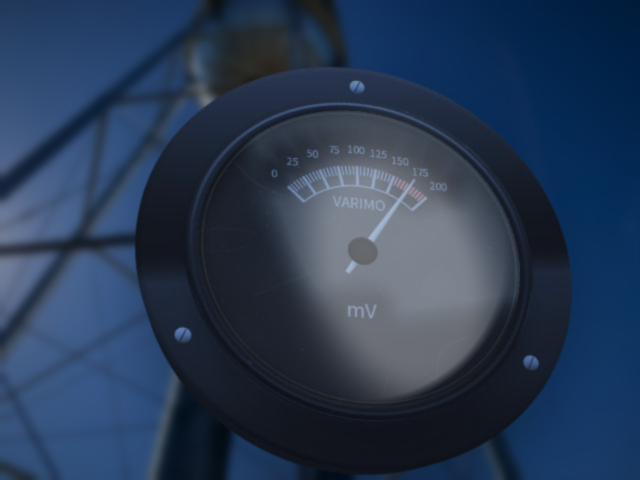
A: 175 mV
